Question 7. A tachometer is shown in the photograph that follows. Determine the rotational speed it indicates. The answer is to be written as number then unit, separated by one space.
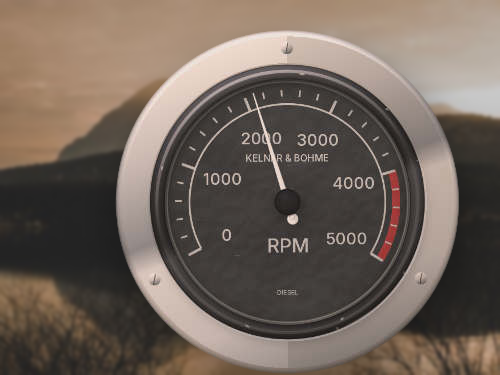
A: 2100 rpm
